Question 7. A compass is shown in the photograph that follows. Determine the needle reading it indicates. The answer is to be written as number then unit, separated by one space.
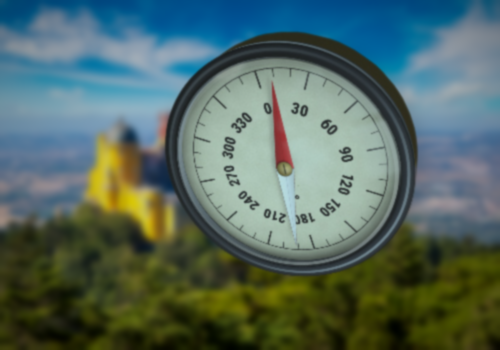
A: 10 °
